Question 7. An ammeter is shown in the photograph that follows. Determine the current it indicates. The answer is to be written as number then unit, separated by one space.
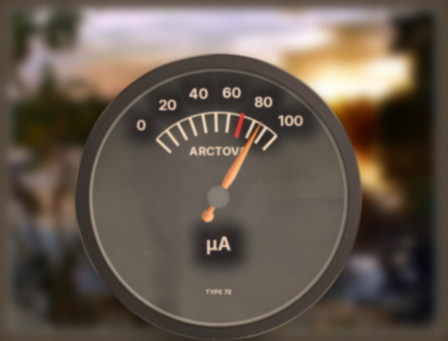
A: 85 µA
